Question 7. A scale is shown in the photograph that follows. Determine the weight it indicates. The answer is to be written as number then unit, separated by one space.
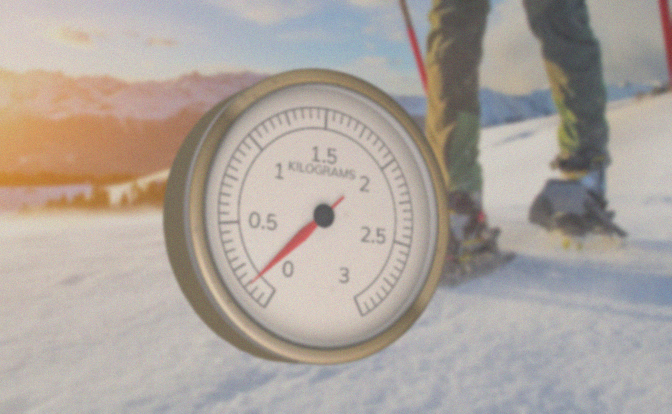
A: 0.15 kg
